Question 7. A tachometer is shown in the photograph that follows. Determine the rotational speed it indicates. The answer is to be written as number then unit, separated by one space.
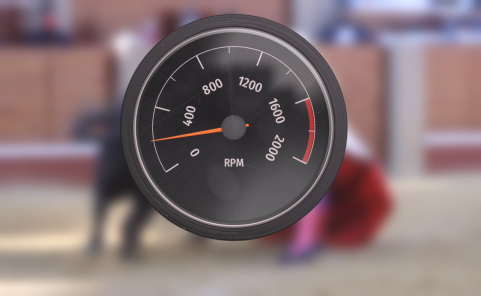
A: 200 rpm
